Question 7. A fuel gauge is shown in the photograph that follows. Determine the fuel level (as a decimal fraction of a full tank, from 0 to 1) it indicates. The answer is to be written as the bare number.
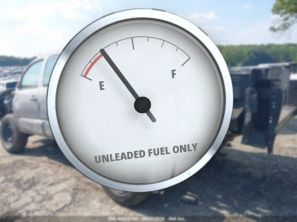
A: 0.25
